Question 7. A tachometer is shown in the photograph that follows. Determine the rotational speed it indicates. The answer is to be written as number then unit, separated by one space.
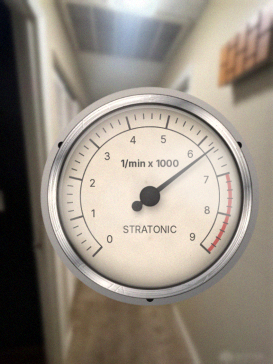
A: 6300 rpm
